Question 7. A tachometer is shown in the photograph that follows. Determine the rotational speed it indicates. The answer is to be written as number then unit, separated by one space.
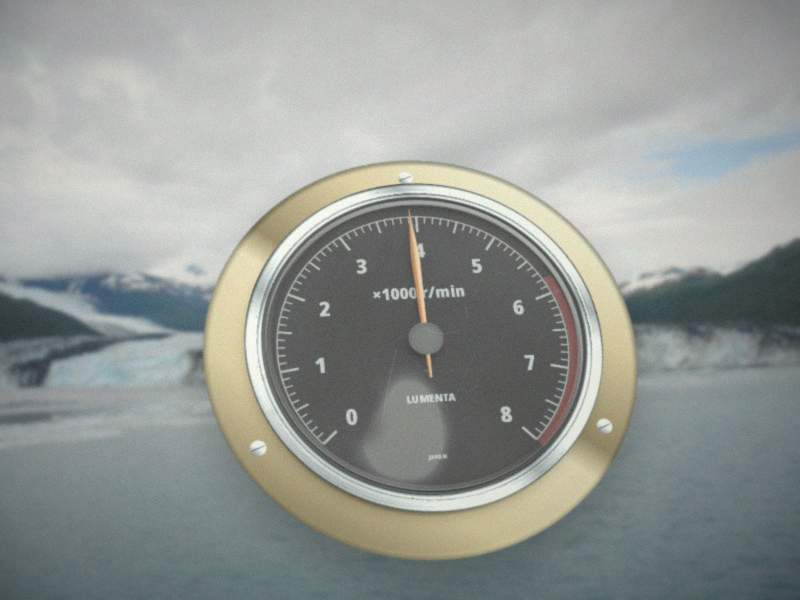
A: 3900 rpm
